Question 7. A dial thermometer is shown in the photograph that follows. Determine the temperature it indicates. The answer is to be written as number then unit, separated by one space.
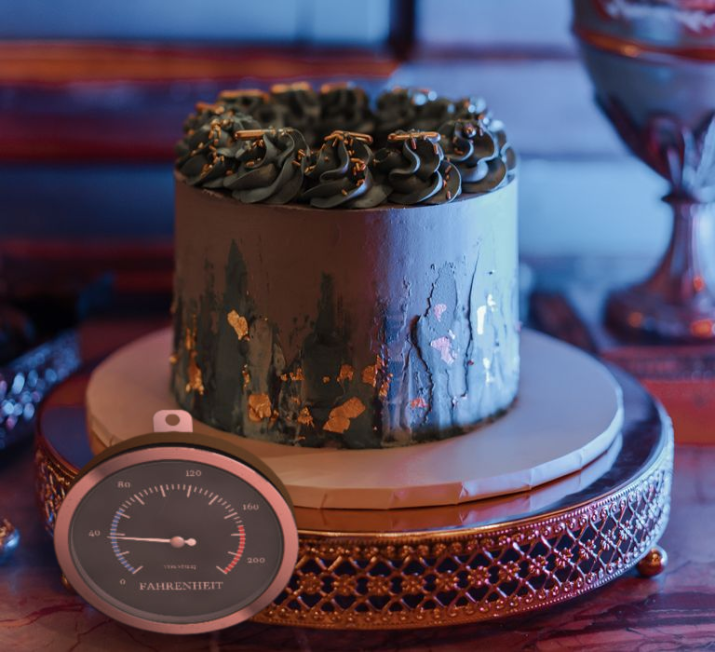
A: 40 °F
